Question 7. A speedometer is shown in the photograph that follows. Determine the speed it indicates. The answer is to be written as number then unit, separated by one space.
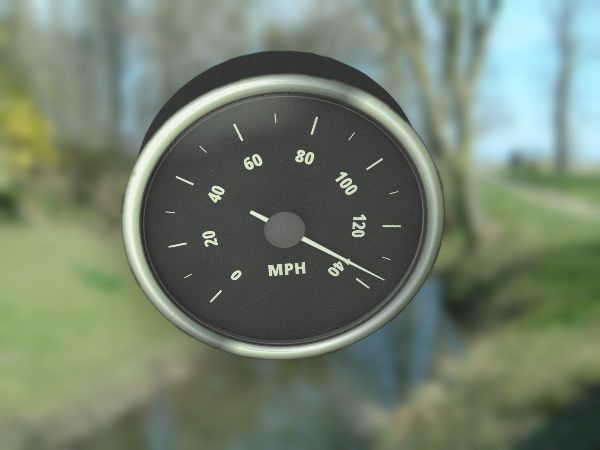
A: 135 mph
